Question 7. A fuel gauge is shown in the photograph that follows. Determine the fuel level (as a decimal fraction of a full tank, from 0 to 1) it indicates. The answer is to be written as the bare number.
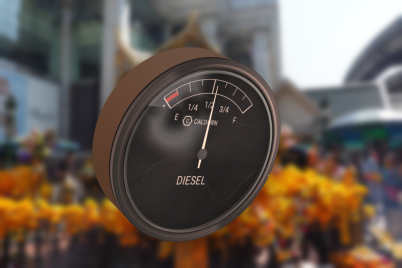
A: 0.5
